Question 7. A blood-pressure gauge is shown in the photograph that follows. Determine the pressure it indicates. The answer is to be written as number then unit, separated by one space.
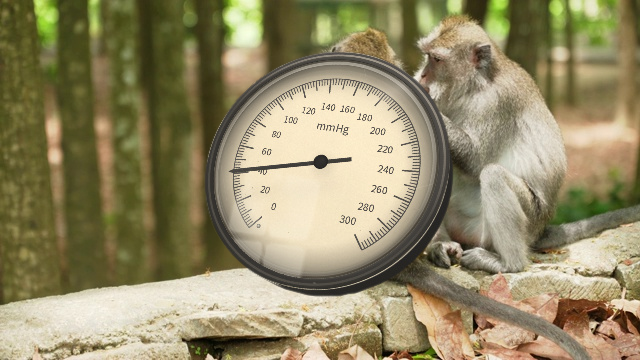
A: 40 mmHg
